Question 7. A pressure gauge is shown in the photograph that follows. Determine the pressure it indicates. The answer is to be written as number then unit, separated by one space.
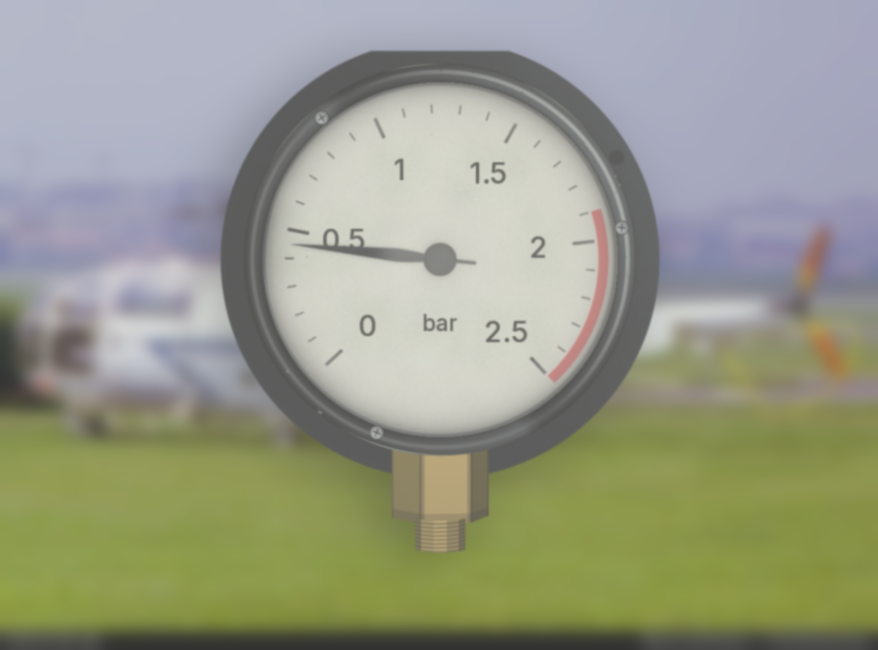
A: 0.45 bar
